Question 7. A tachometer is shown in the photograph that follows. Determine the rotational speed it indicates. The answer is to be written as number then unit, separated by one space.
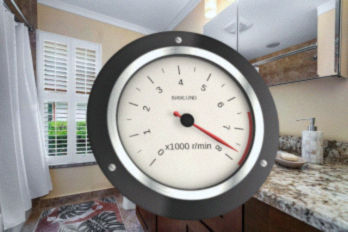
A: 7750 rpm
